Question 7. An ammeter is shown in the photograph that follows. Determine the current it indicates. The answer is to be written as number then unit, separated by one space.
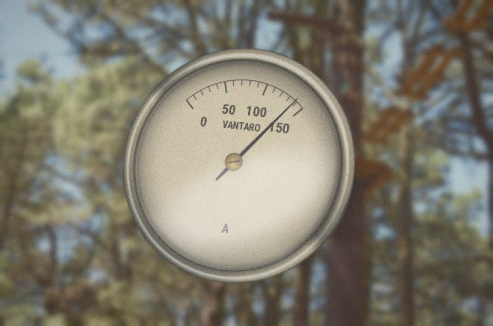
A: 140 A
